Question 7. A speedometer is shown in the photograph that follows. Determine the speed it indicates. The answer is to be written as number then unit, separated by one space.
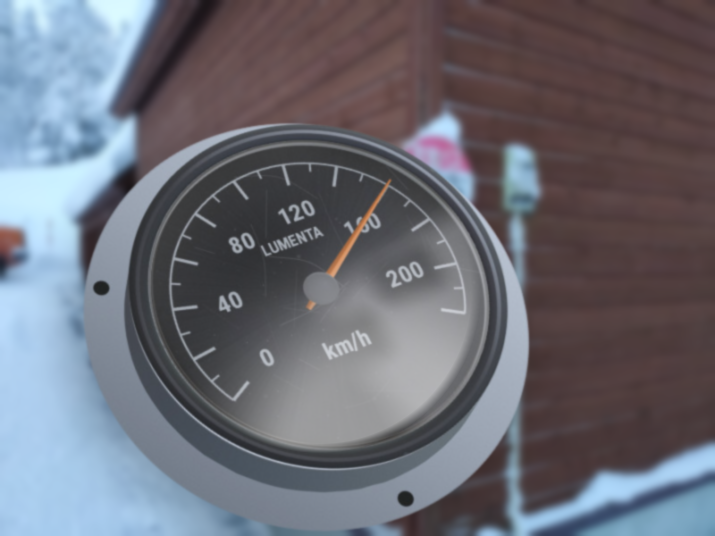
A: 160 km/h
